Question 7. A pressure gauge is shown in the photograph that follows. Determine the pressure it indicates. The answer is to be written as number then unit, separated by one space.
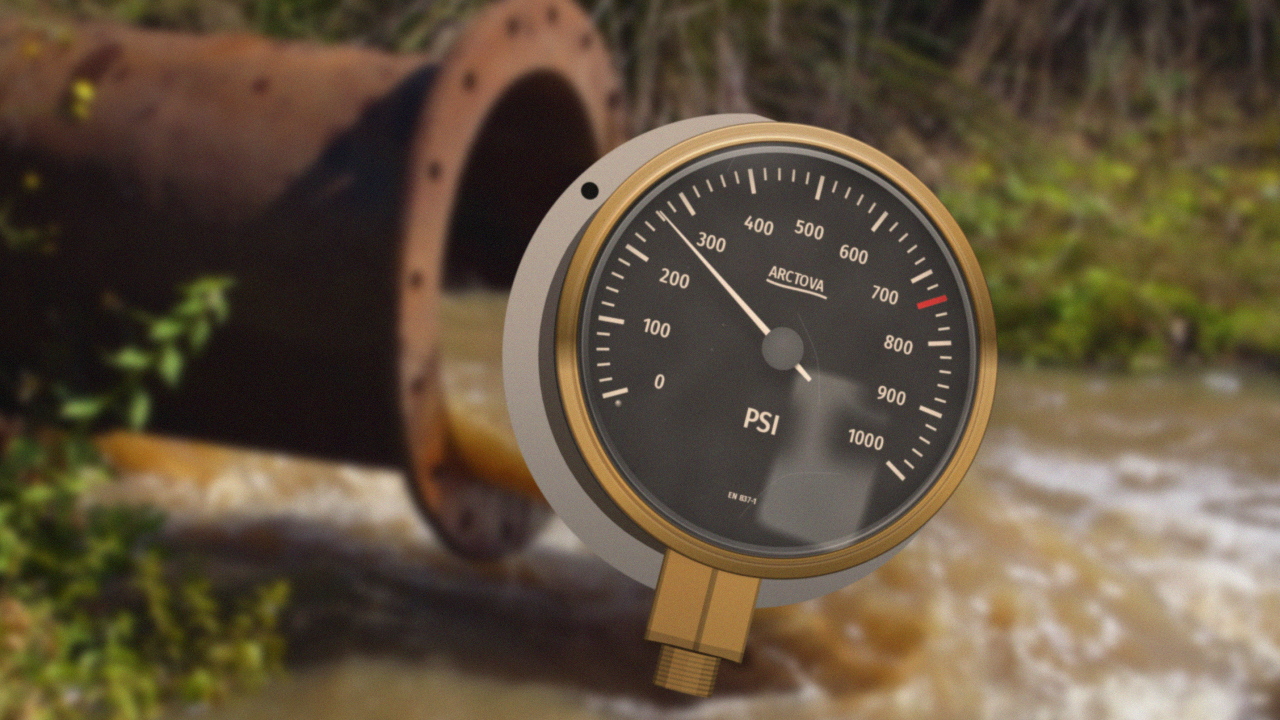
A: 260 psi
